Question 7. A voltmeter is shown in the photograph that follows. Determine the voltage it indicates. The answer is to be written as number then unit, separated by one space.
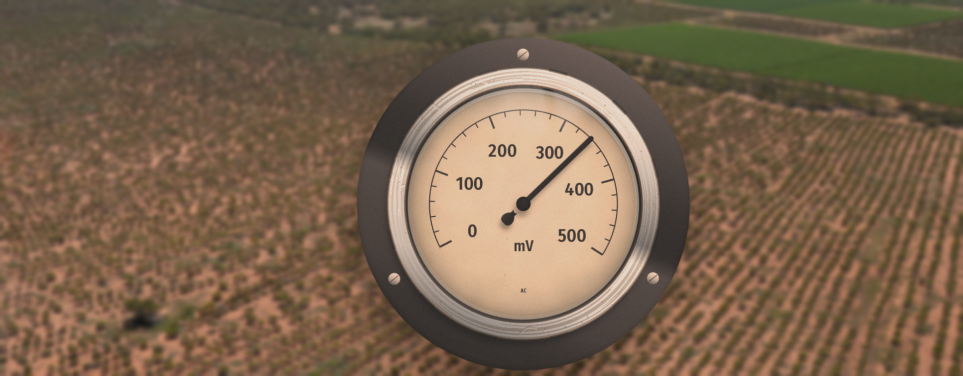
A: 340 mV
